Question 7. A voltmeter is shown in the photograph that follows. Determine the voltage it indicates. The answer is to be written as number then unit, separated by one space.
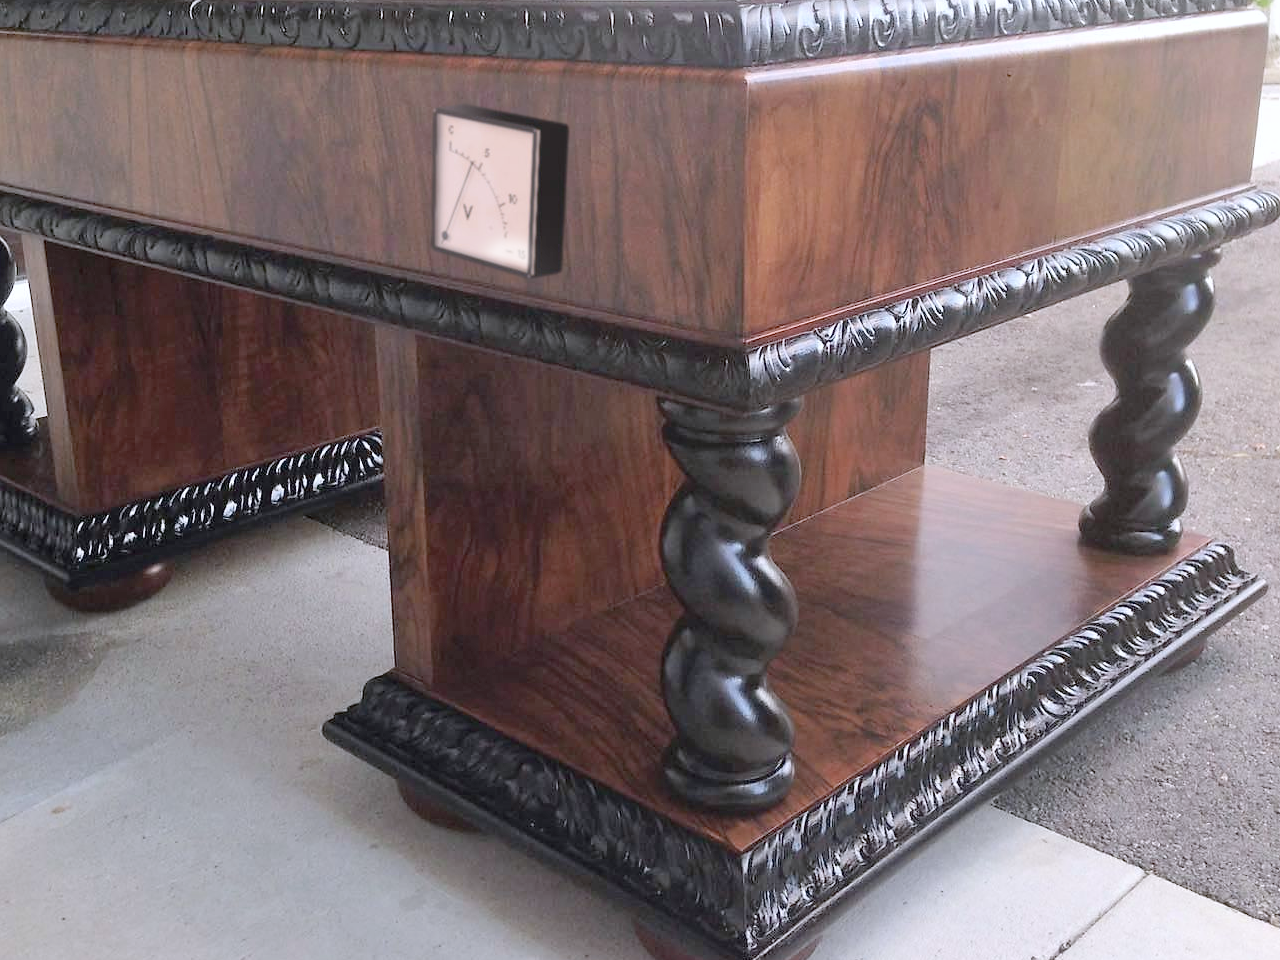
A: 4 V
